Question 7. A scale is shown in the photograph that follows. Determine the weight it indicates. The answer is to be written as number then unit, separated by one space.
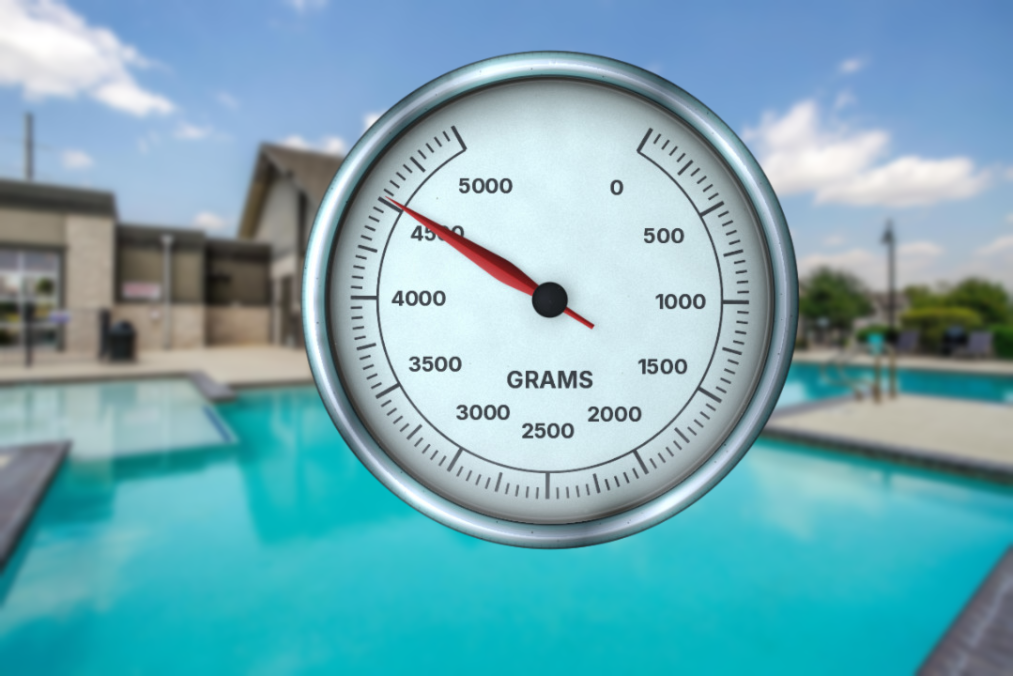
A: 4525 g
